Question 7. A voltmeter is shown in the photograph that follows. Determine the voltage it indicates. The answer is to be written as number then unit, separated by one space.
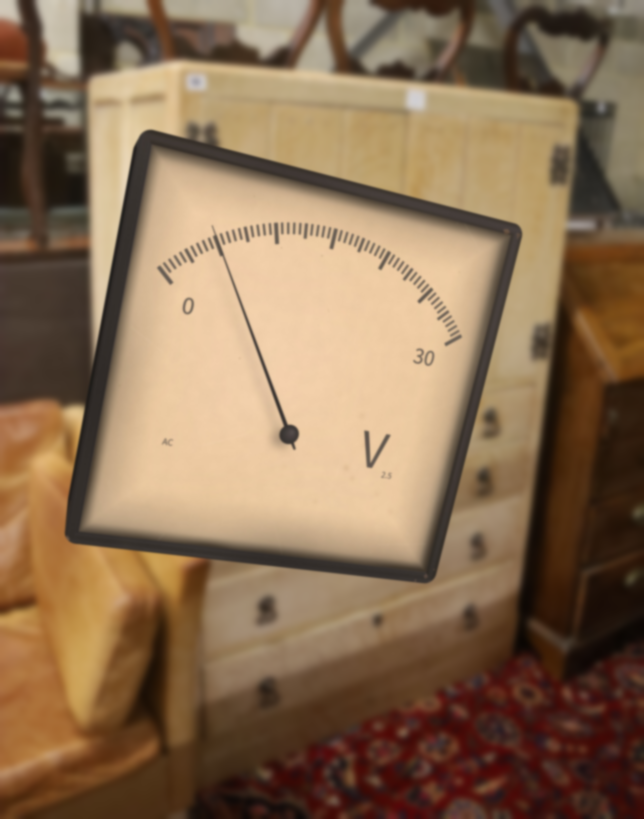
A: 5 V
